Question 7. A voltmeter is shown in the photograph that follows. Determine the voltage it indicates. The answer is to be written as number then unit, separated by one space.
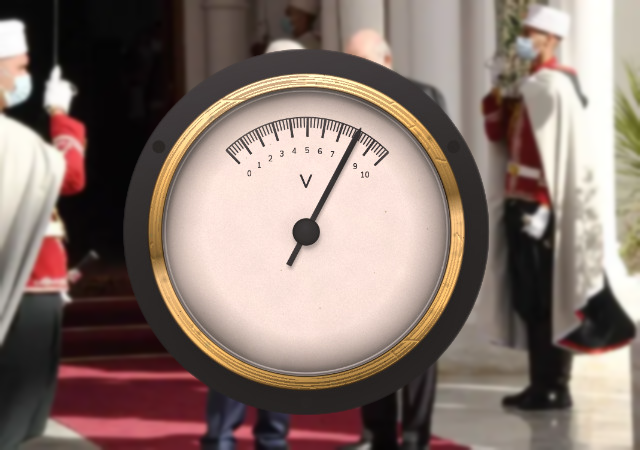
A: 8 V
